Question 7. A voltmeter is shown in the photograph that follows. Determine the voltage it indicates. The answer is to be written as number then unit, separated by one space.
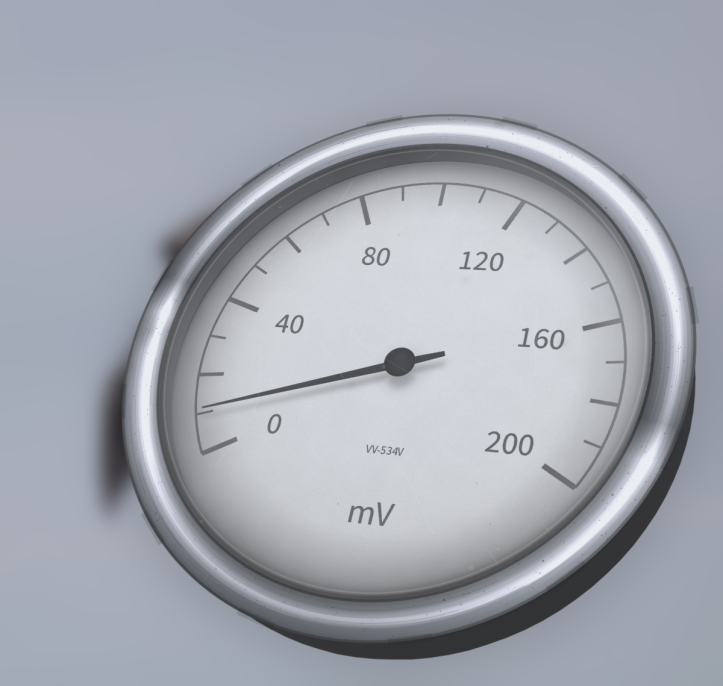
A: 10 mV
